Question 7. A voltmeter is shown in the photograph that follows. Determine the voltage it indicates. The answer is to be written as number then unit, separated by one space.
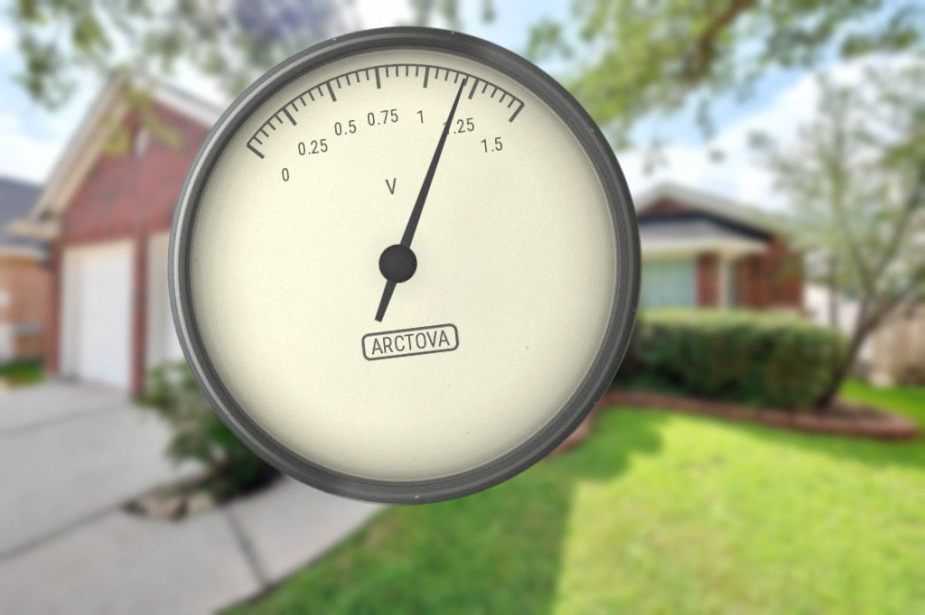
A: 1.2 V
